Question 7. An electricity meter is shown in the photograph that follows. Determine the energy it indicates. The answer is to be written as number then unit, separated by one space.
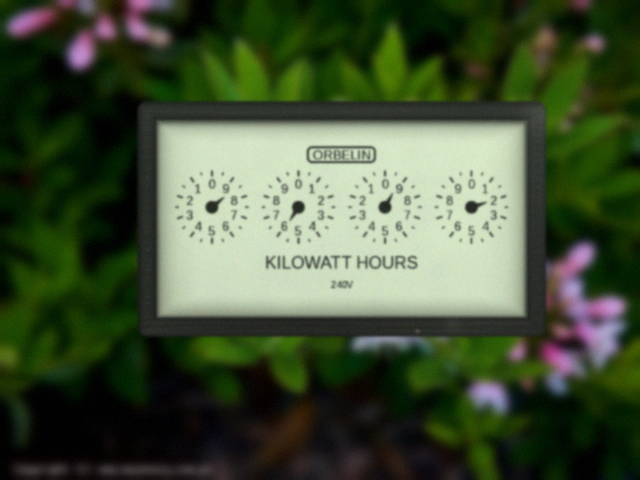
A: 8592 kWh
